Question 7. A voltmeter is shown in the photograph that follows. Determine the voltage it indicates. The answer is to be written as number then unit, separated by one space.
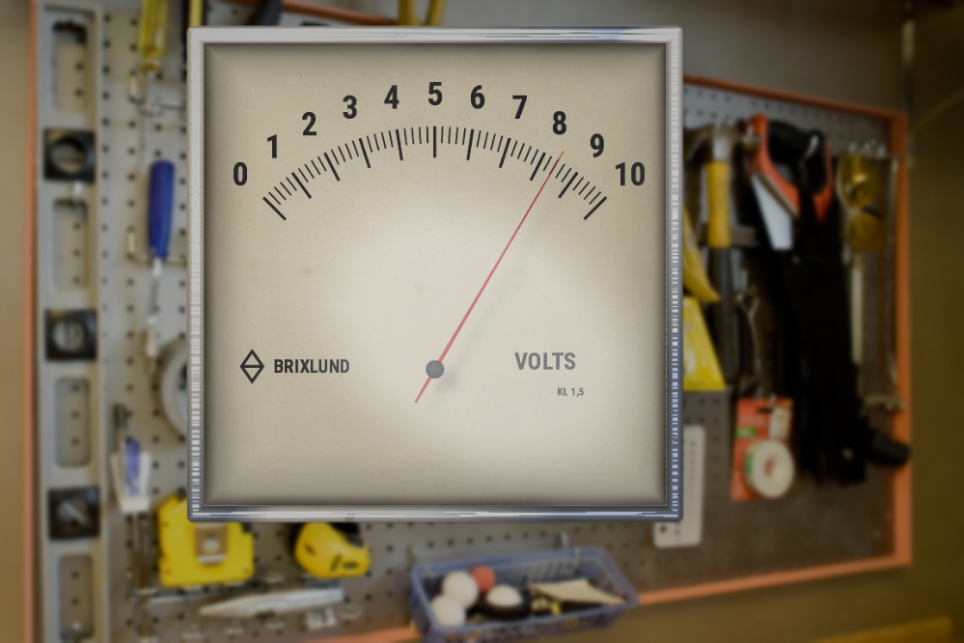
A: 8.4 V
